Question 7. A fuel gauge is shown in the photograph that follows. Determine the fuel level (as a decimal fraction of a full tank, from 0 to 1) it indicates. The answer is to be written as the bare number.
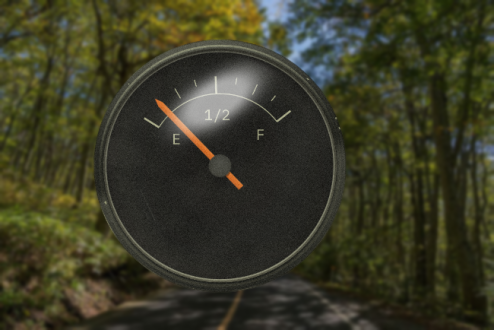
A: 0.125
